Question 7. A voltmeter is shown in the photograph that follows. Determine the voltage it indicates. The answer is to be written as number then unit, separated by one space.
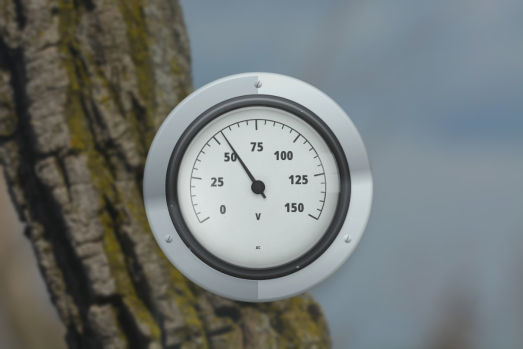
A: 55 V
